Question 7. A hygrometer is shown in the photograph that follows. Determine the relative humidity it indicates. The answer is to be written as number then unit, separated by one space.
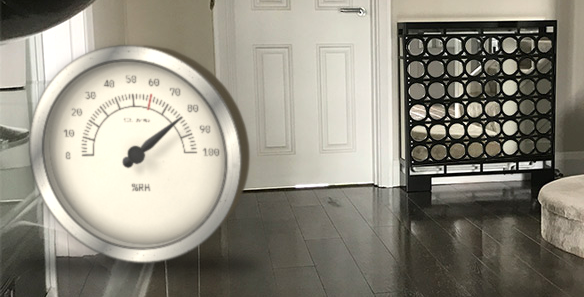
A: 80 %
